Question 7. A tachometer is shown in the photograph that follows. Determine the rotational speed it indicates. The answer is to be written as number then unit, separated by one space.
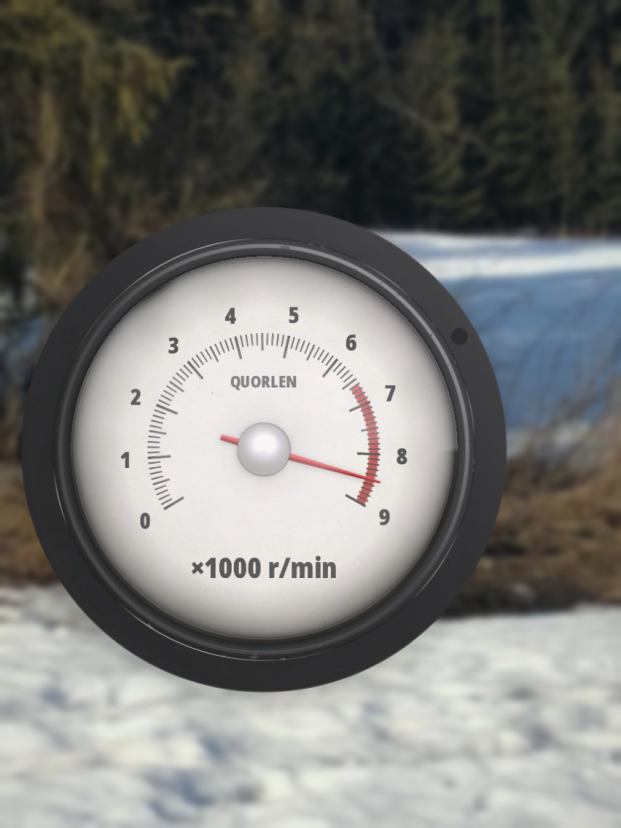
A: 8500 rpm
